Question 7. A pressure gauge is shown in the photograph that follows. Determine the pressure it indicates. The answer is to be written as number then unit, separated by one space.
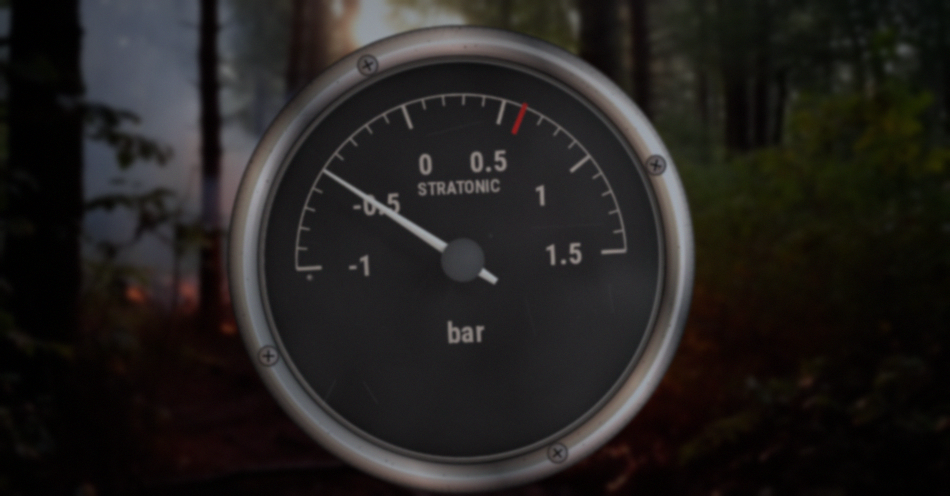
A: -0.5 bar
